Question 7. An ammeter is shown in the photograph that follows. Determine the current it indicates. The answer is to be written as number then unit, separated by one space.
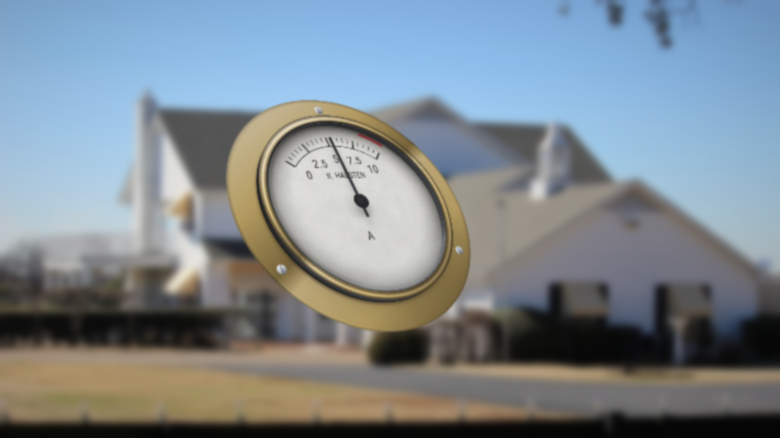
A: 5 A
